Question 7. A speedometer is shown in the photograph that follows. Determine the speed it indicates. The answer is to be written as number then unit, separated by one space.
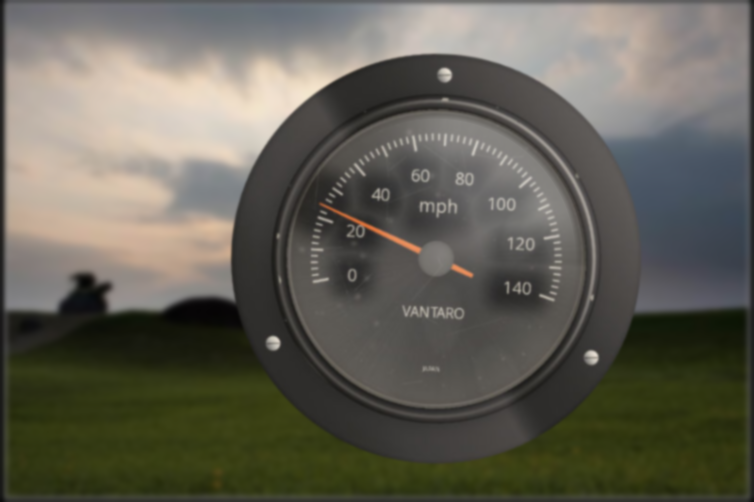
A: 24 mph
